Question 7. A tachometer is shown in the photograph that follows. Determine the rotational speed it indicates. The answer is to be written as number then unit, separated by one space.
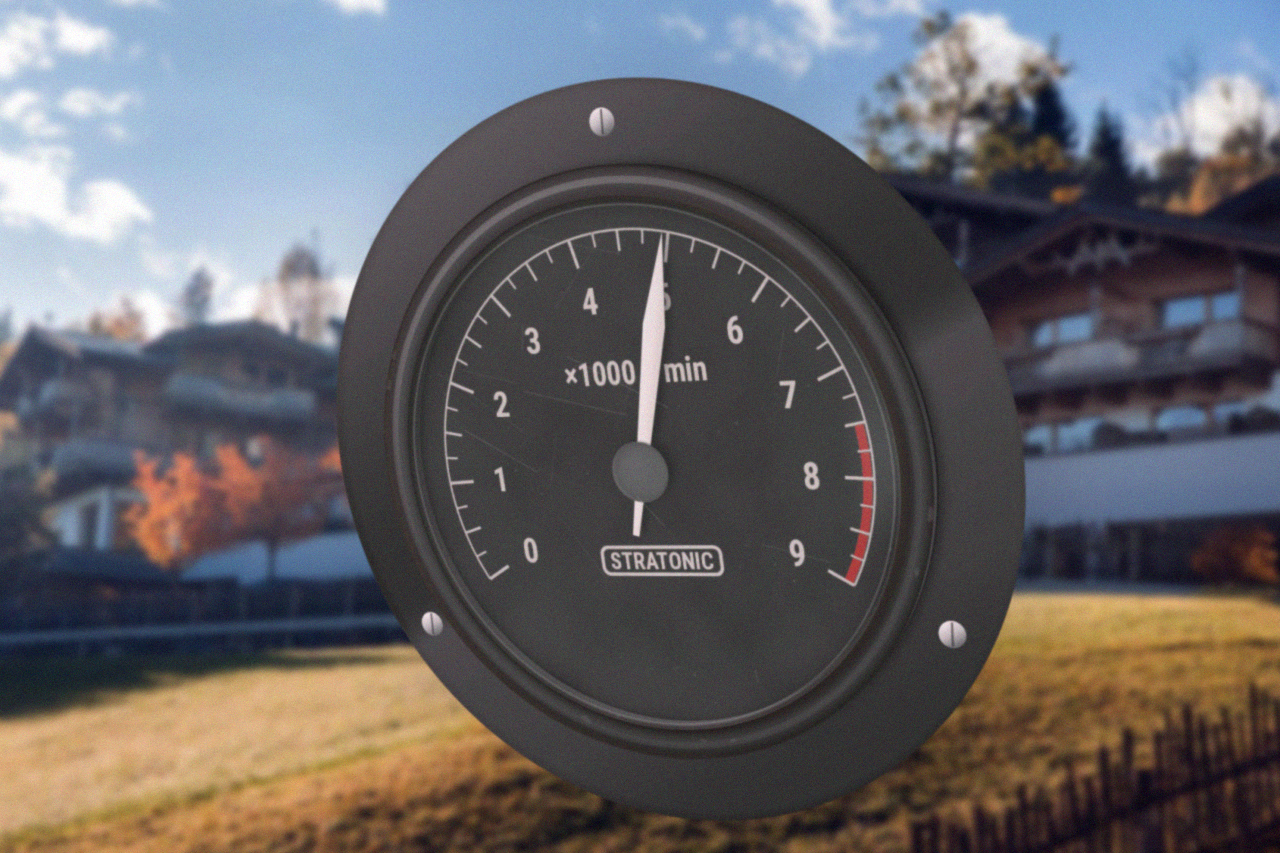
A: 5000 rpm
